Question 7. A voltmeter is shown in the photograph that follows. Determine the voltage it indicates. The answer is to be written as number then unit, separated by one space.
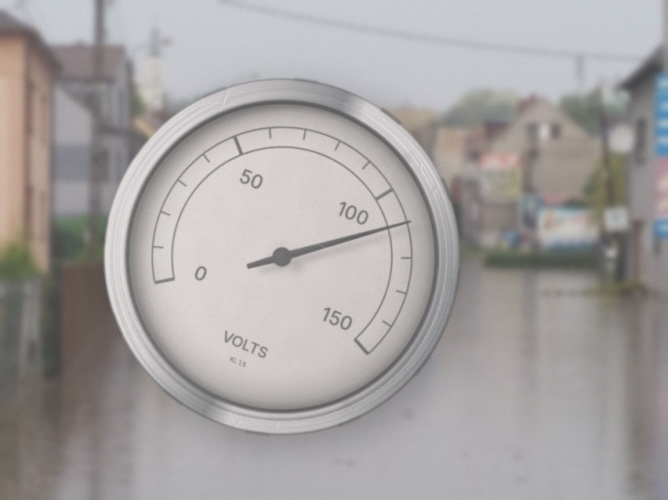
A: 110 V
